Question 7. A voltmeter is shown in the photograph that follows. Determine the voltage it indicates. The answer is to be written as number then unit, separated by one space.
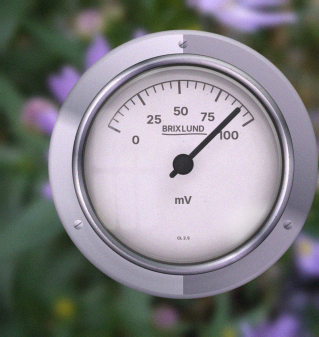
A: 90 mV
